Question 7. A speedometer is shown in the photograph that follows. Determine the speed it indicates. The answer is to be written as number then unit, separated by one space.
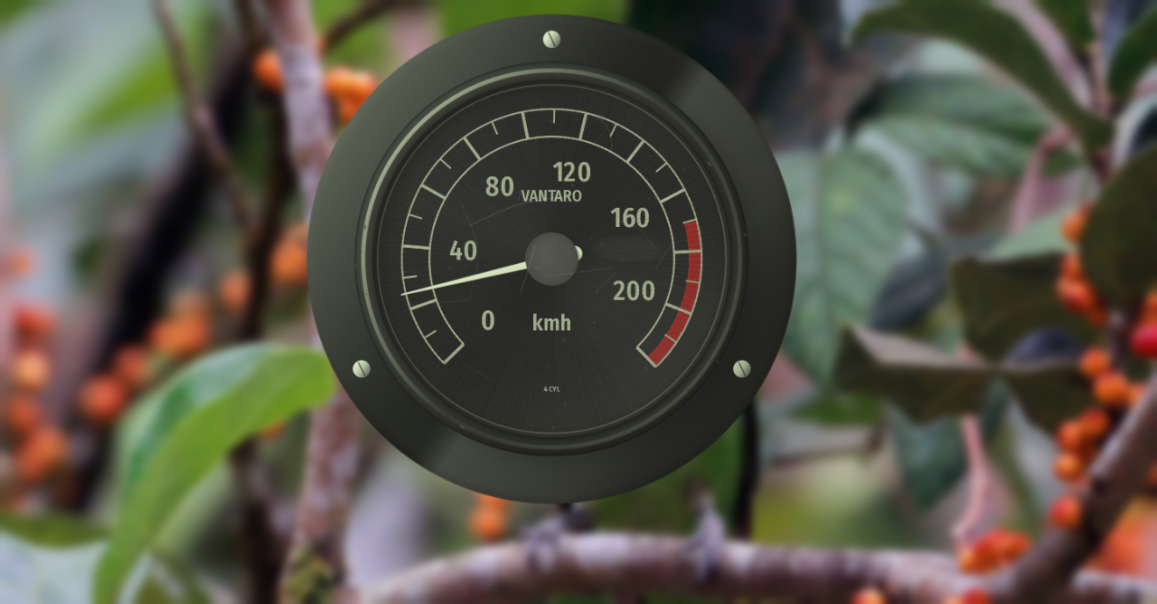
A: 25 km/h
